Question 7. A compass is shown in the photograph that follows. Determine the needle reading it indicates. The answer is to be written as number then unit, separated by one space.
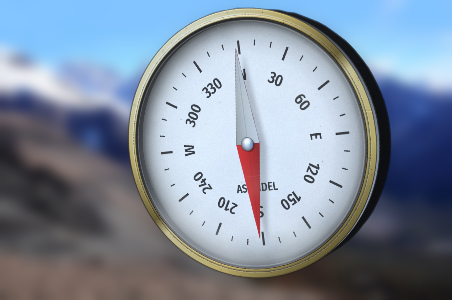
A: 180 °
